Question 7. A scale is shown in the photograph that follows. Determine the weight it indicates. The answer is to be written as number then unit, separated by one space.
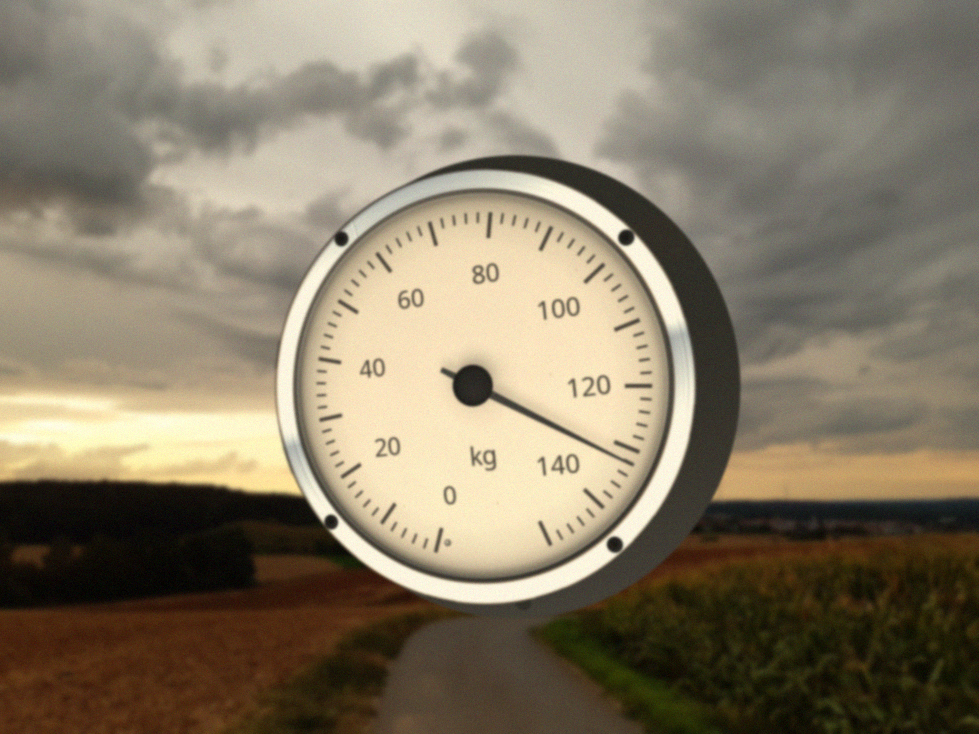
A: 132 kg
